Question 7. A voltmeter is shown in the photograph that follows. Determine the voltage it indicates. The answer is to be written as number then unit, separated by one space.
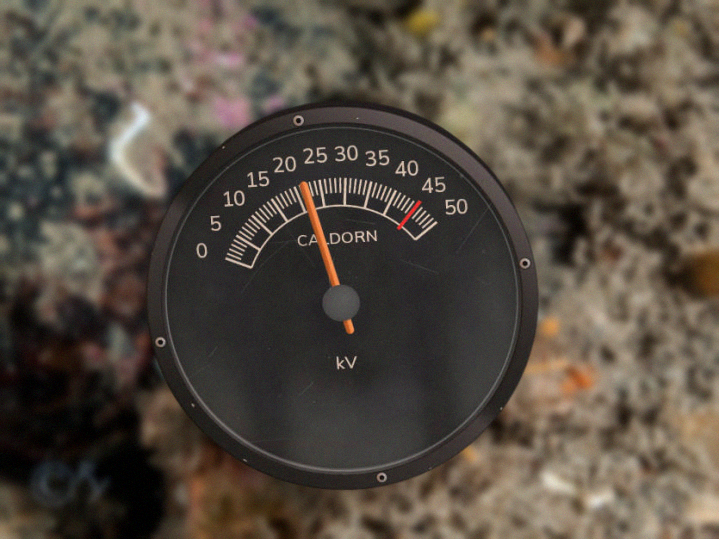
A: 22 kV
